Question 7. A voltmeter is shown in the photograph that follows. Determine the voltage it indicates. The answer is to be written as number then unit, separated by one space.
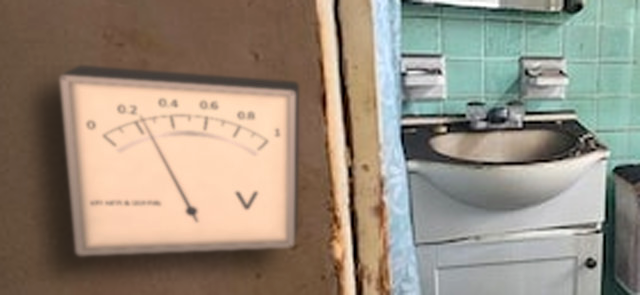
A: 0.25 V
